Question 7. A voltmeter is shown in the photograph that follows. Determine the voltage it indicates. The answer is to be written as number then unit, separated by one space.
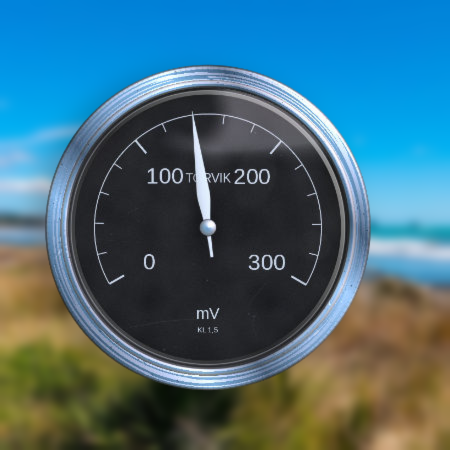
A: 140 mV
